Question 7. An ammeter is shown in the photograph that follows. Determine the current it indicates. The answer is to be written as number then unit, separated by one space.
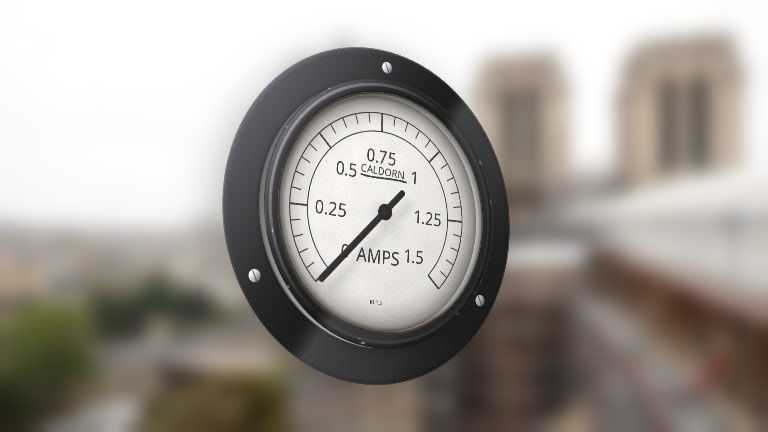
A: 0 A
